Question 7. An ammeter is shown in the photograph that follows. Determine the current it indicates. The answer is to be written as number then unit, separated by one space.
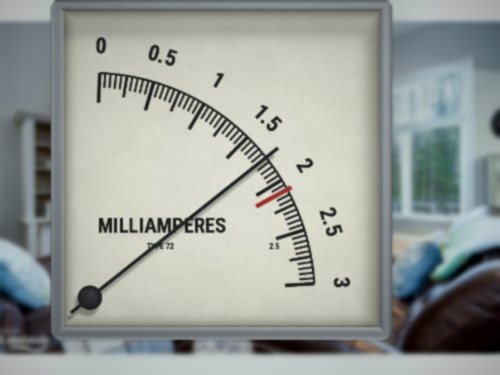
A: 1.75 mA
